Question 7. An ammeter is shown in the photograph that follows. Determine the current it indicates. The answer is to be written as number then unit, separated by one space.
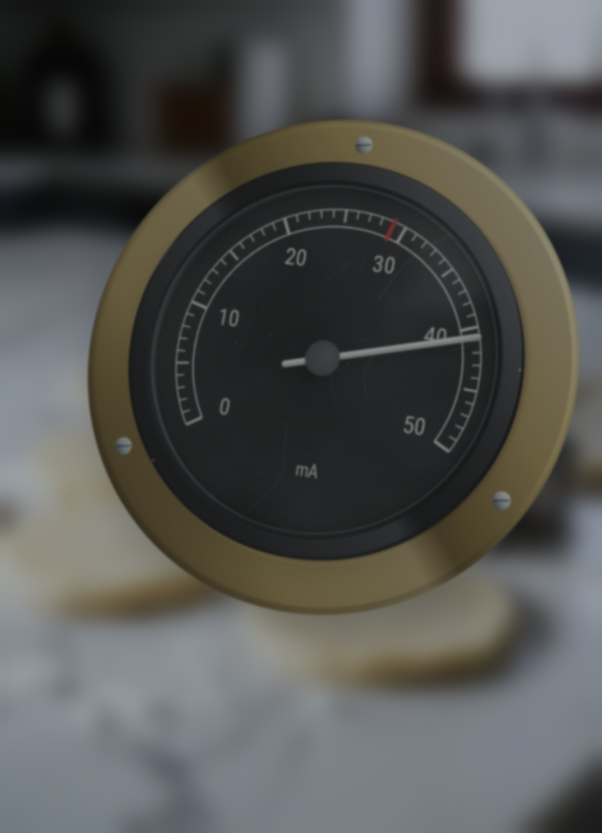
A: 41 mA
